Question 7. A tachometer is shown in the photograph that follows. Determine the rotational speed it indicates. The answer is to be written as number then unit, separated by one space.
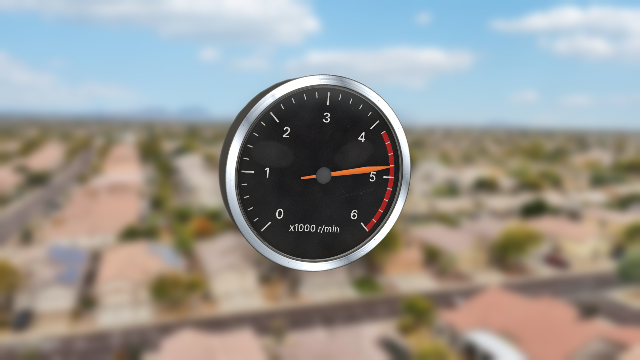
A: 4800 rpm
